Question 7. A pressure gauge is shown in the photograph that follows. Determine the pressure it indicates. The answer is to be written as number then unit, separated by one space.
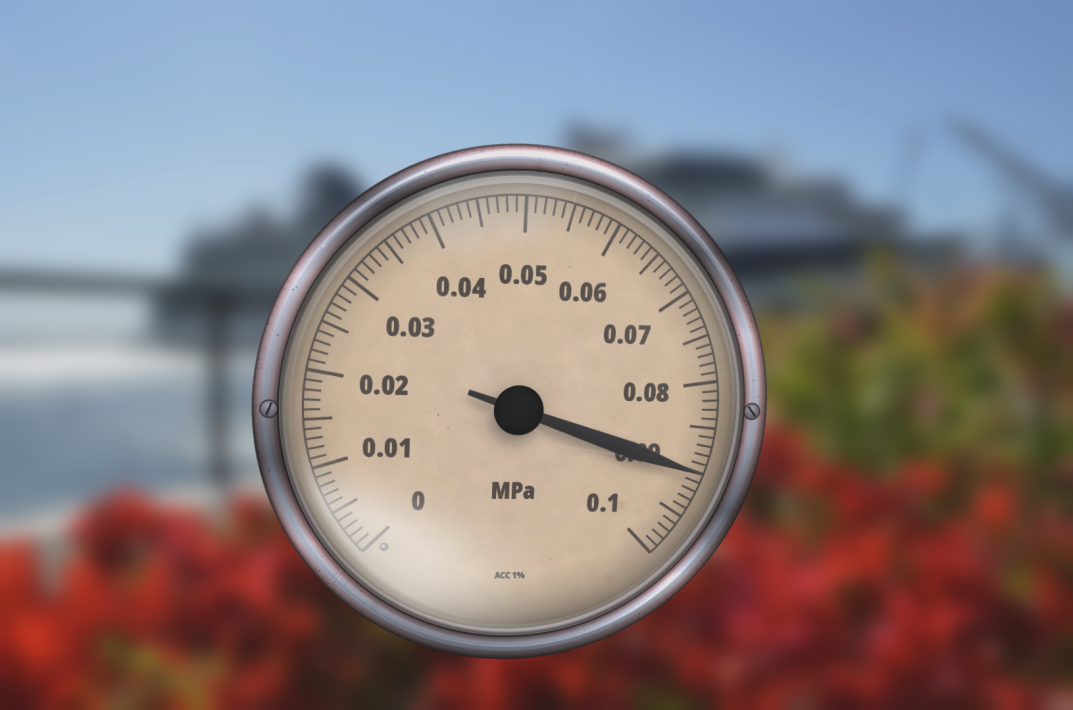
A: 0.09 MPa
